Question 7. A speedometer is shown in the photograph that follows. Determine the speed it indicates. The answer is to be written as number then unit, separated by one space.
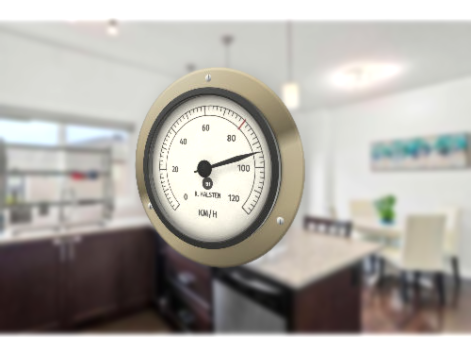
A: 94 km/h
